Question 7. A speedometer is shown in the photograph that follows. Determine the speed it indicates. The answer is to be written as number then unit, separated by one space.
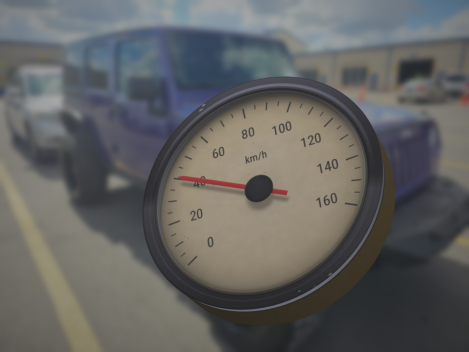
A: 40 km/h
